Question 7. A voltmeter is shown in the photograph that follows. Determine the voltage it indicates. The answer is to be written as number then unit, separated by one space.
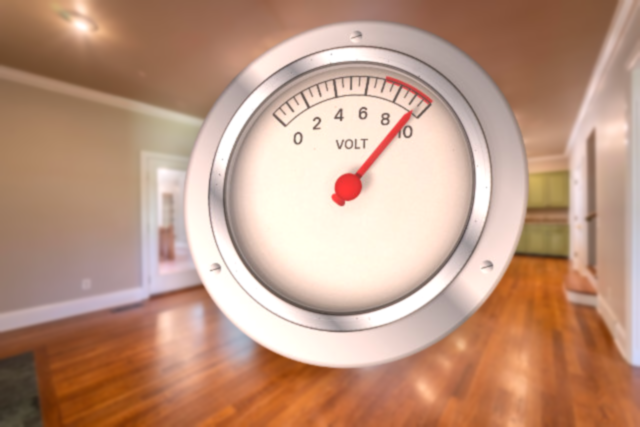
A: 9.5 V
